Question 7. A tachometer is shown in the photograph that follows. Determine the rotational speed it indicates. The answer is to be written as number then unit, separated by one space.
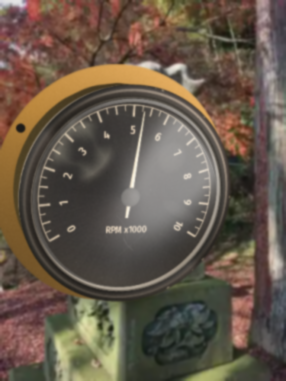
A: 5250 rpm
